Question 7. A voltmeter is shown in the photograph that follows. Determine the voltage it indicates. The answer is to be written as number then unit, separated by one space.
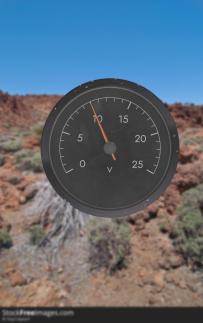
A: 10 V
